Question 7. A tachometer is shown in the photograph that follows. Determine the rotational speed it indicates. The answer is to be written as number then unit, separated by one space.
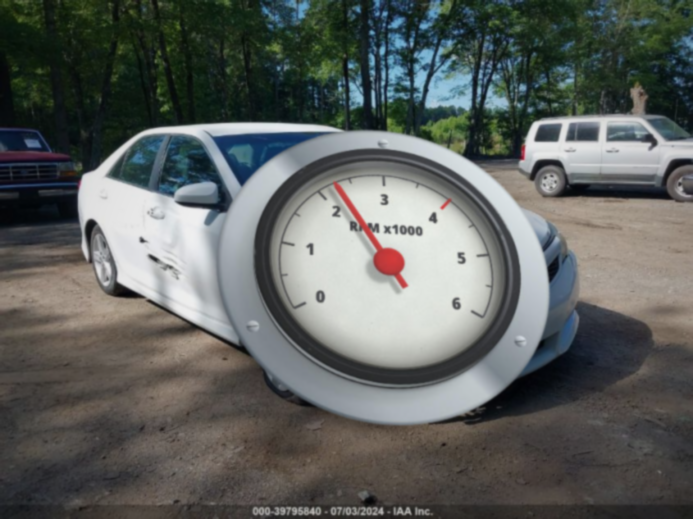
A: 2250 rpm
